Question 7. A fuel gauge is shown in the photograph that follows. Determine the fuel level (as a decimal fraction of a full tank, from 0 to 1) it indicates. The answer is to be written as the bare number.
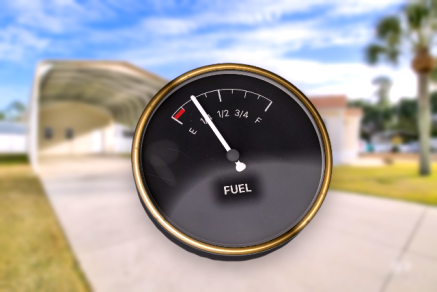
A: 0.25
